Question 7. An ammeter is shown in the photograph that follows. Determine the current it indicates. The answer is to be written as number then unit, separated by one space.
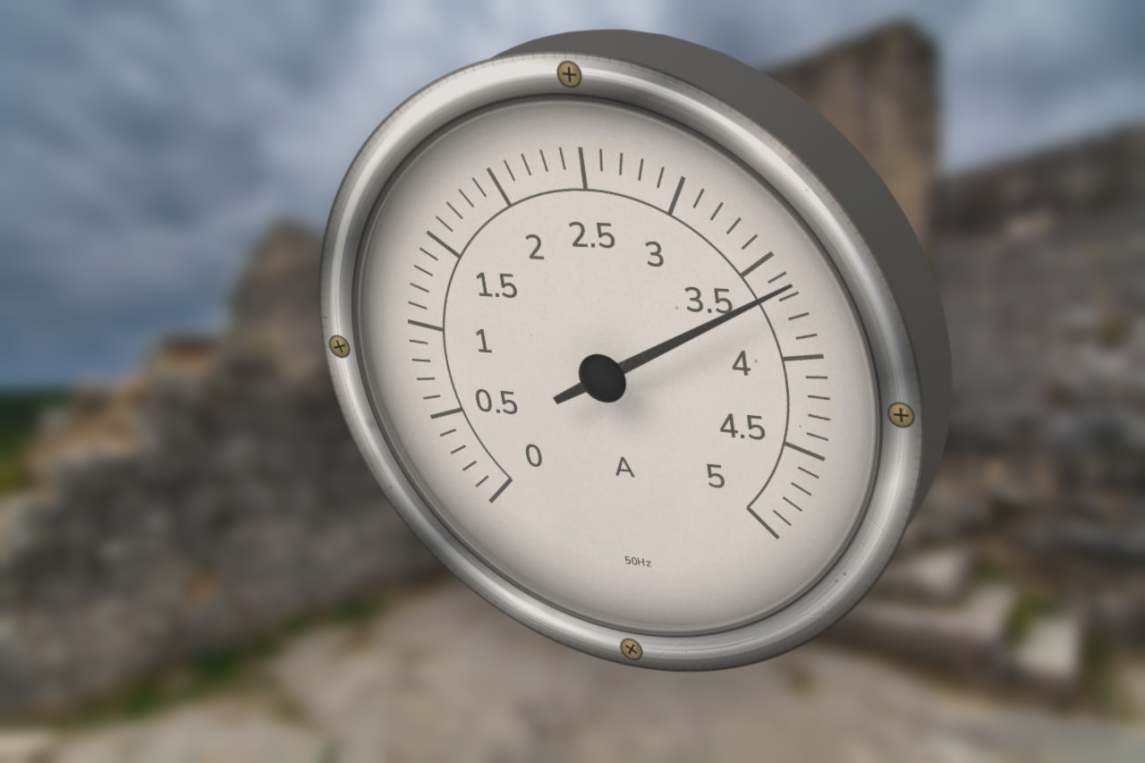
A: 3.65 A
